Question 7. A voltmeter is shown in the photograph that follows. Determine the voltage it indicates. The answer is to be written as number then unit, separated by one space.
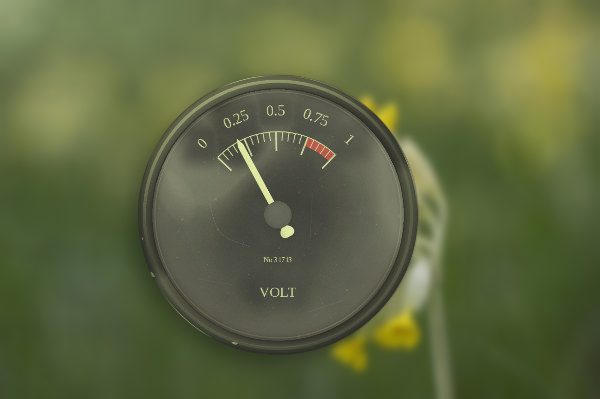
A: 0.2 V
